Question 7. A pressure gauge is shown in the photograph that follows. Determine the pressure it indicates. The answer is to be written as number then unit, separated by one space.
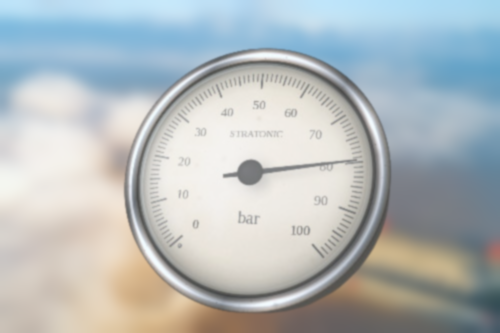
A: 80 bar
